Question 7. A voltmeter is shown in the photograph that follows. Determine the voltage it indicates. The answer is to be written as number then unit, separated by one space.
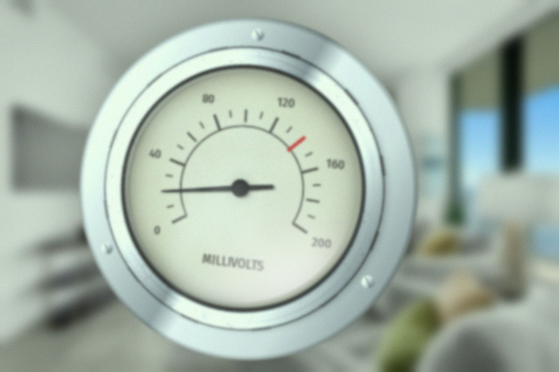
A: 20 mV
